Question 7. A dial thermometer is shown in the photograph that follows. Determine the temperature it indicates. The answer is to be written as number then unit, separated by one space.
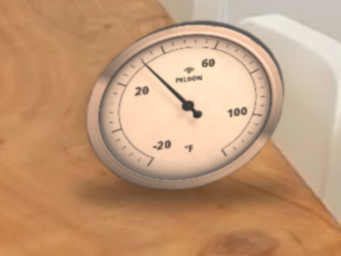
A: 32 °F
